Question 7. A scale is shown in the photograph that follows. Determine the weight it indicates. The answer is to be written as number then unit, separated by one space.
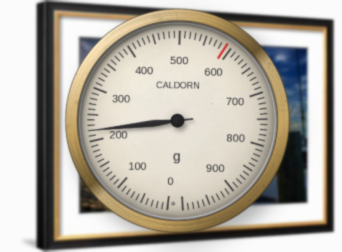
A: 220 g
